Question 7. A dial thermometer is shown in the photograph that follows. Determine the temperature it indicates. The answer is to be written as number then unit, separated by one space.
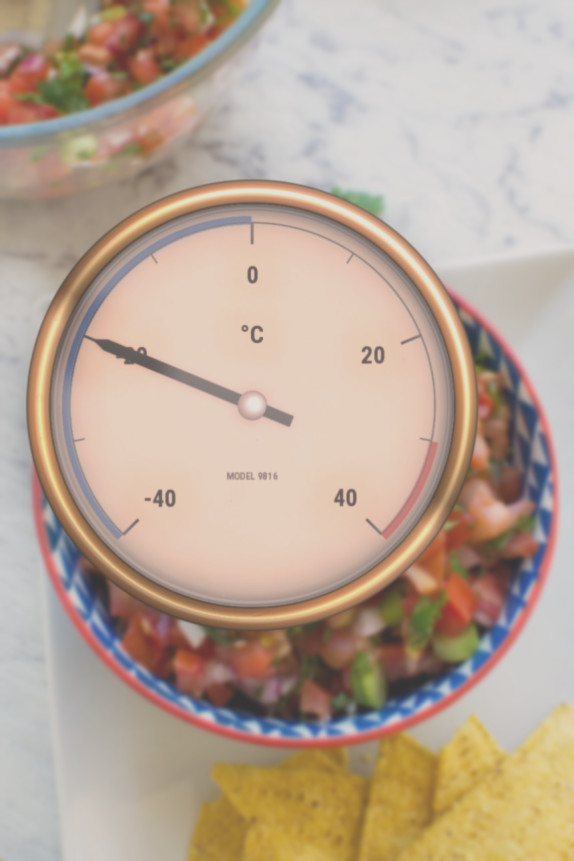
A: -20 °C
